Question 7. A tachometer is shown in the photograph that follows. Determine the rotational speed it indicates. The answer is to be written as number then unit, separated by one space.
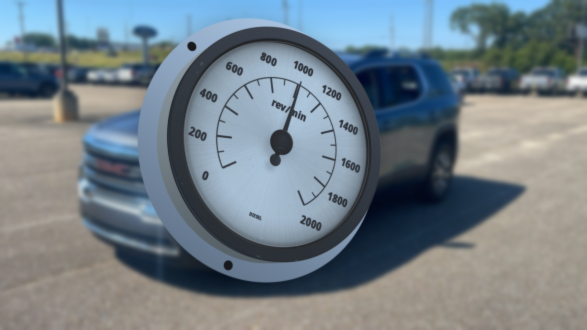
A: 1000 rpm
